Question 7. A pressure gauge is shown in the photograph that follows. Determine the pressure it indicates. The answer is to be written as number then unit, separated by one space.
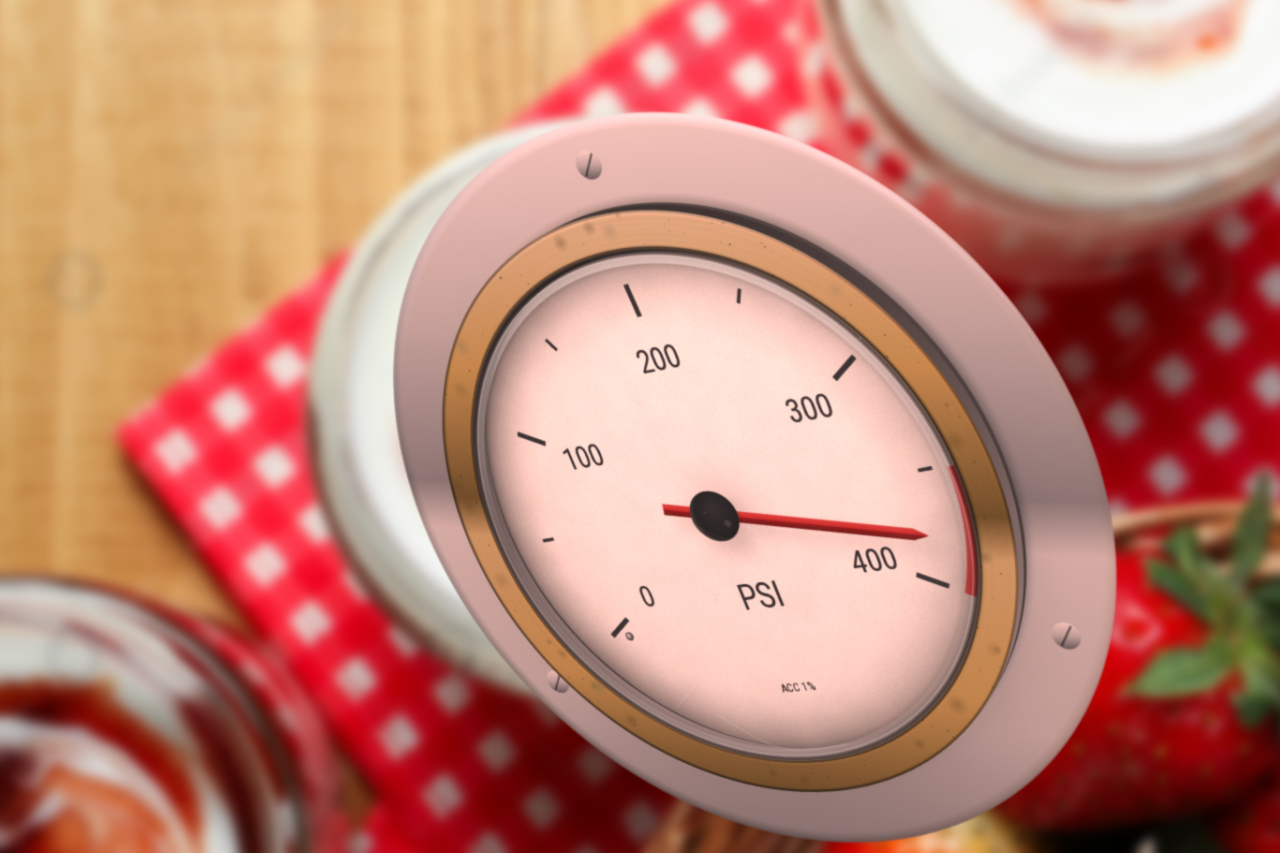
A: 375 psi
